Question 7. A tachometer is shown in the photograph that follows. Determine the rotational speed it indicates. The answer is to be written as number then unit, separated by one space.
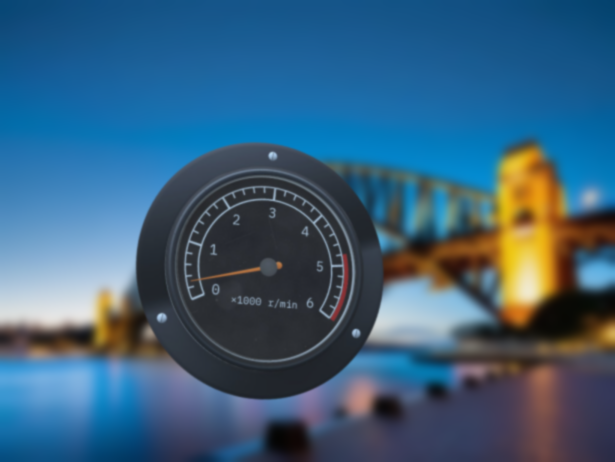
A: 300 rpm
